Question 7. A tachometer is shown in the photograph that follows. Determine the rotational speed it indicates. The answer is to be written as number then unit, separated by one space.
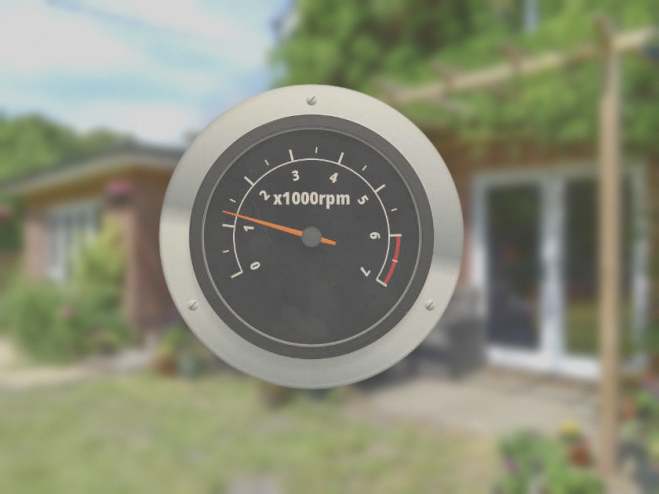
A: 1250 rpm
